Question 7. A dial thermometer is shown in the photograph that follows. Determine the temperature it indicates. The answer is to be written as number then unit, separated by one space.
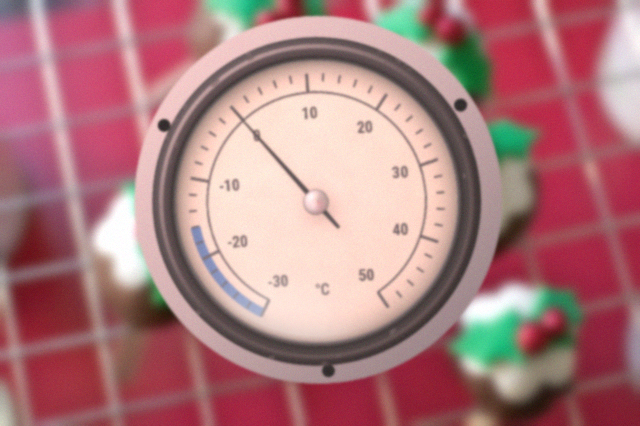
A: 0 °C
